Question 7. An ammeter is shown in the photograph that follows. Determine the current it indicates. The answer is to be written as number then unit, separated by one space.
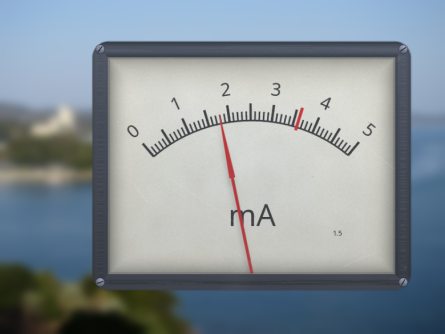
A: 1.8 mA
